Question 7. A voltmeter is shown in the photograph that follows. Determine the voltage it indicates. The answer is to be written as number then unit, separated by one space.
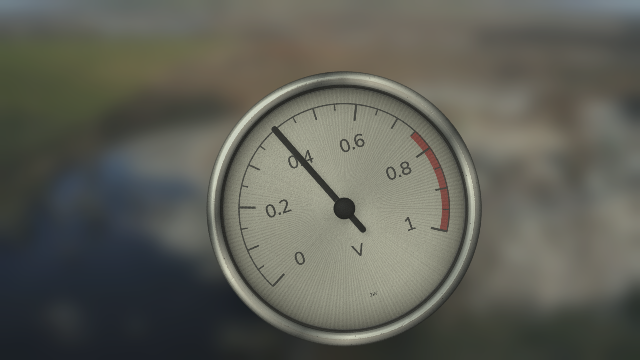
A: 0.4 V
